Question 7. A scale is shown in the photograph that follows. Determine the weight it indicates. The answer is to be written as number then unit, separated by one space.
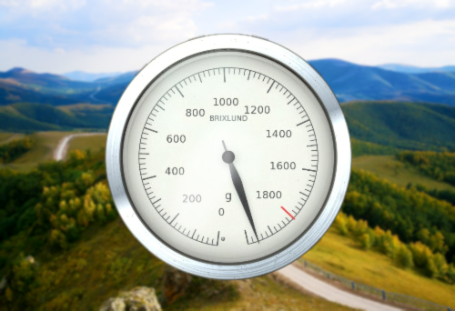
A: 1960 g
